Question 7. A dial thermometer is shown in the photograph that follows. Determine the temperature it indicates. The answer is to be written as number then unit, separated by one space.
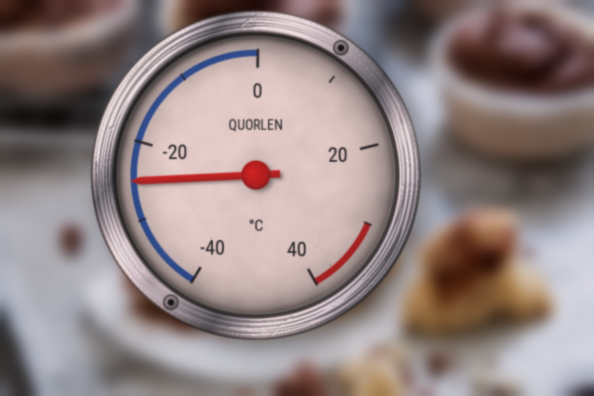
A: -25 °C
